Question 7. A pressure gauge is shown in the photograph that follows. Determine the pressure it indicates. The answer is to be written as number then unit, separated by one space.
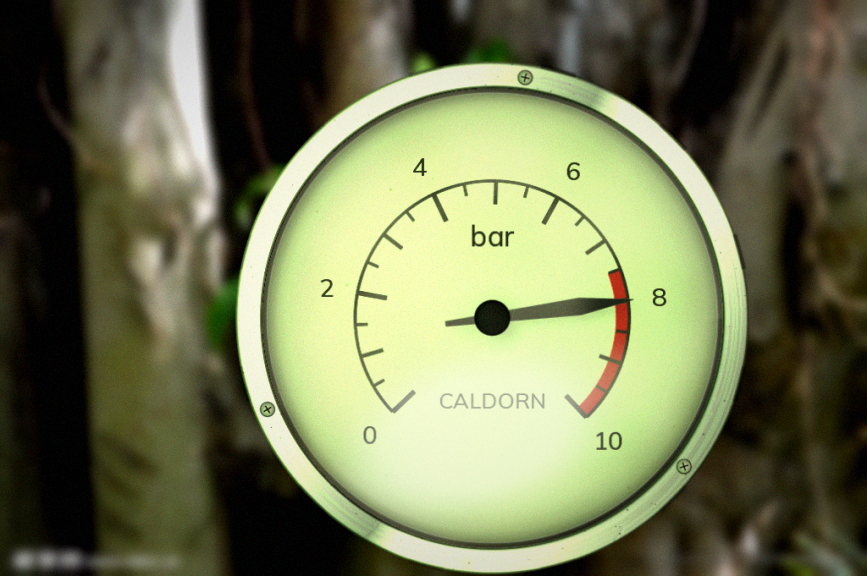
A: 8 bar
